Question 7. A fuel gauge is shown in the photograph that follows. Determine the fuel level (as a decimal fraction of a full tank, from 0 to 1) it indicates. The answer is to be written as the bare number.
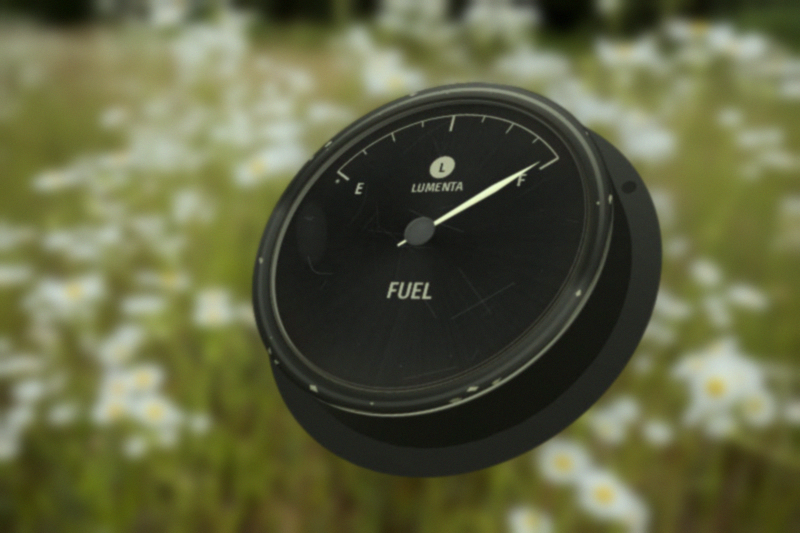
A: 1
